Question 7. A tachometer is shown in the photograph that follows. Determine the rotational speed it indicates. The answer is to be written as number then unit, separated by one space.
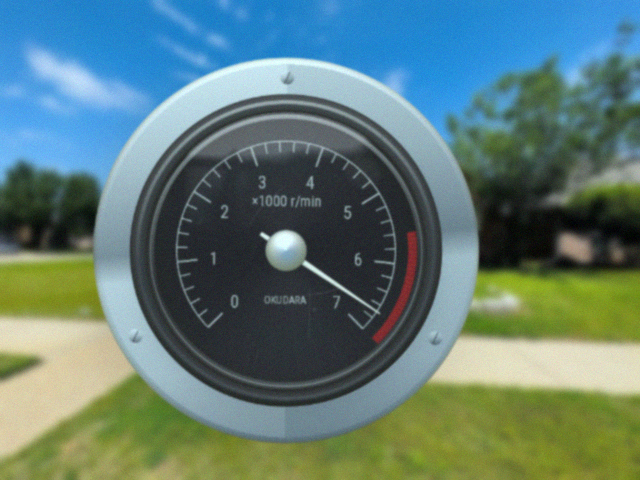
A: 6700 rpm
